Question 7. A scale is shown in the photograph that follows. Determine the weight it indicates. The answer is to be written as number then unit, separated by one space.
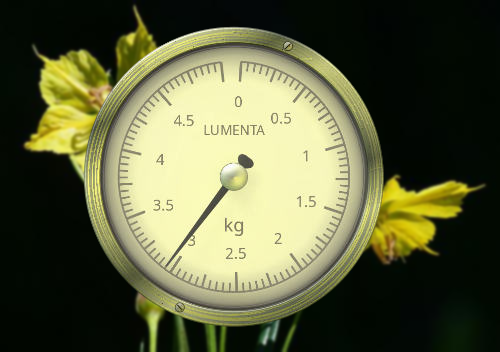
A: 3.05 kg
